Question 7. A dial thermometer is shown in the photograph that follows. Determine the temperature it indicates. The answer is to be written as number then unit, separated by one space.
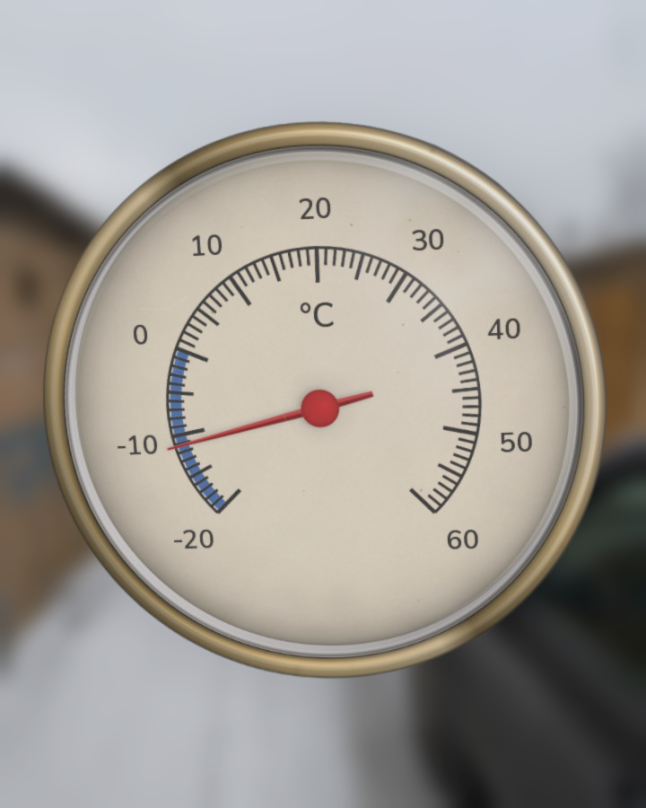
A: -11 °C
